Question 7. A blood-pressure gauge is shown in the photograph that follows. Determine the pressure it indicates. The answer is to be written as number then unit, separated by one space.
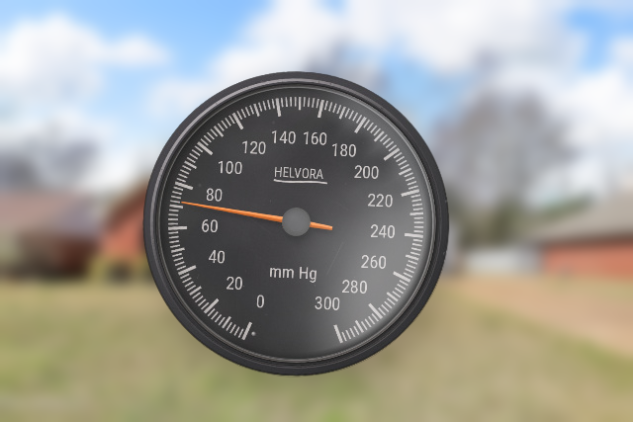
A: 72 mmHg
